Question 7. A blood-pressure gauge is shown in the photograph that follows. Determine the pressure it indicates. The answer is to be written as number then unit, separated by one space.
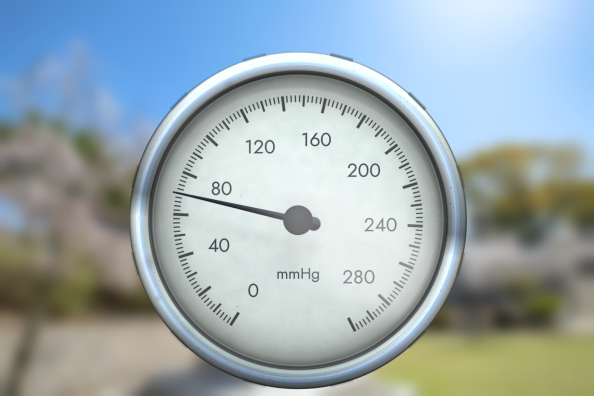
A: 70 mmHg
